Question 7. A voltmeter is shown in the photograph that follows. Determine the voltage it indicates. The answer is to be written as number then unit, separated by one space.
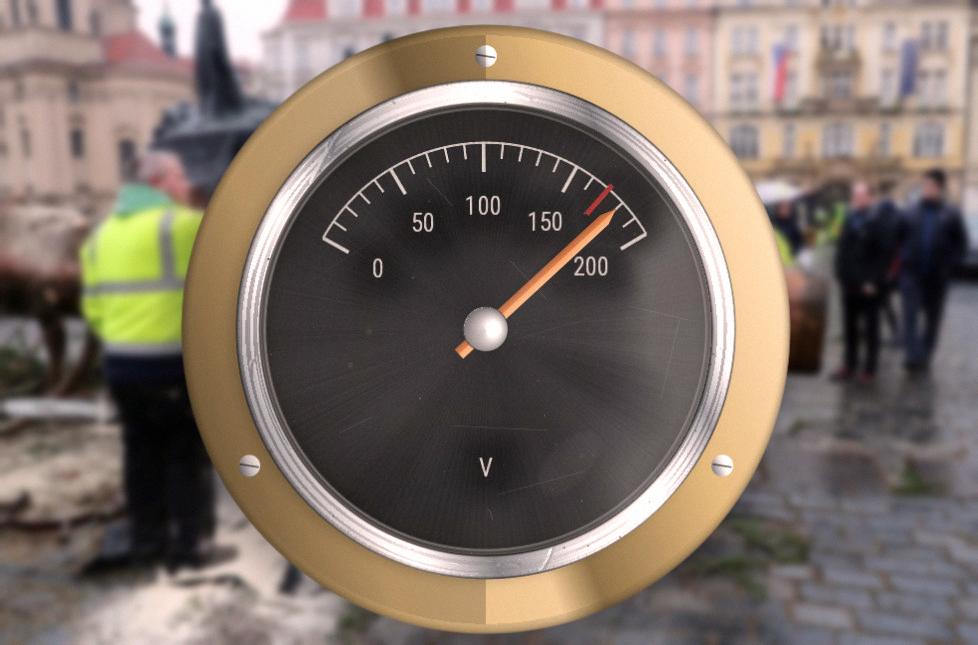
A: 180 V
